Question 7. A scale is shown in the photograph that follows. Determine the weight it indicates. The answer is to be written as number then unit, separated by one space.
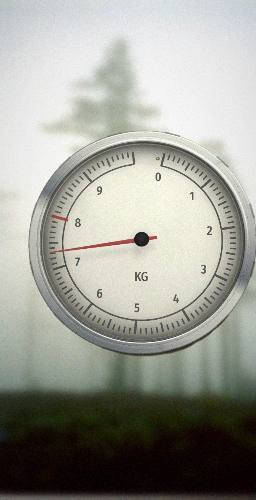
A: 7.3 kg
